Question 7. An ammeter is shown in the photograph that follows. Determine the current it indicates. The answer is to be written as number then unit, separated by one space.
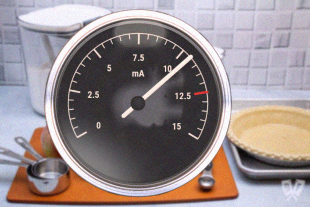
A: 10.5 mA
